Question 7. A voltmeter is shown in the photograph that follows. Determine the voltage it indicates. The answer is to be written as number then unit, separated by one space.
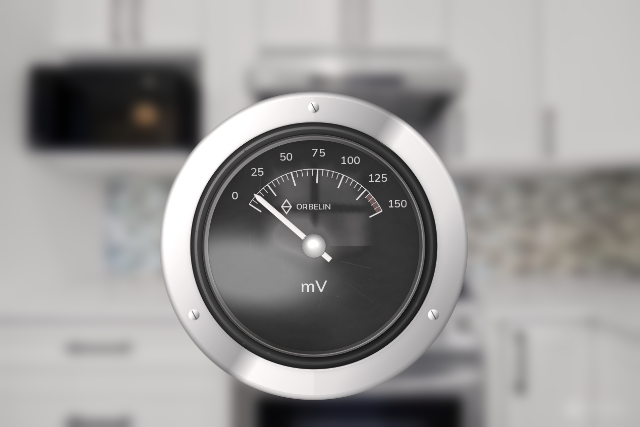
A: 10 mV
